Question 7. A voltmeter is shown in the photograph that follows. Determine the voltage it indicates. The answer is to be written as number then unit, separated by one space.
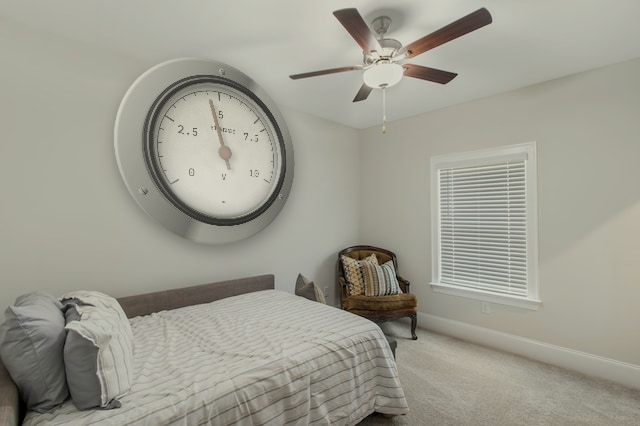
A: 4.5 V
